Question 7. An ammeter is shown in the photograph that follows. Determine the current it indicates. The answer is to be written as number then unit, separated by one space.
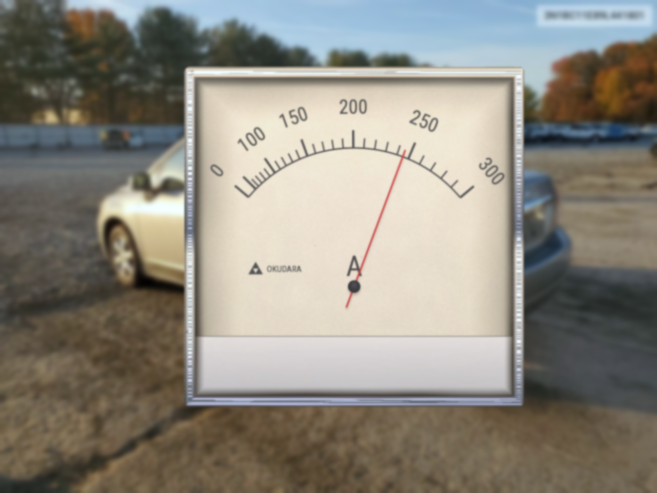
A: 245 A
